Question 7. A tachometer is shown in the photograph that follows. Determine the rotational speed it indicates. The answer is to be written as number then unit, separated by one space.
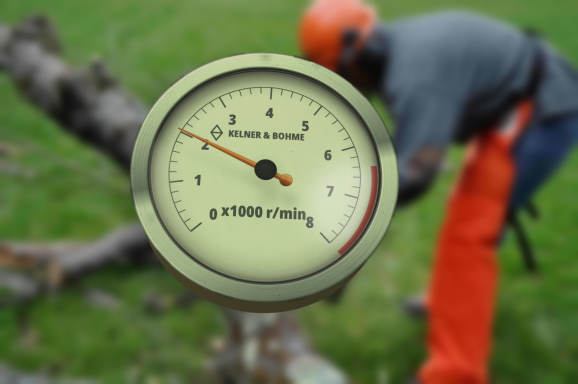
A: 2000 rpm
